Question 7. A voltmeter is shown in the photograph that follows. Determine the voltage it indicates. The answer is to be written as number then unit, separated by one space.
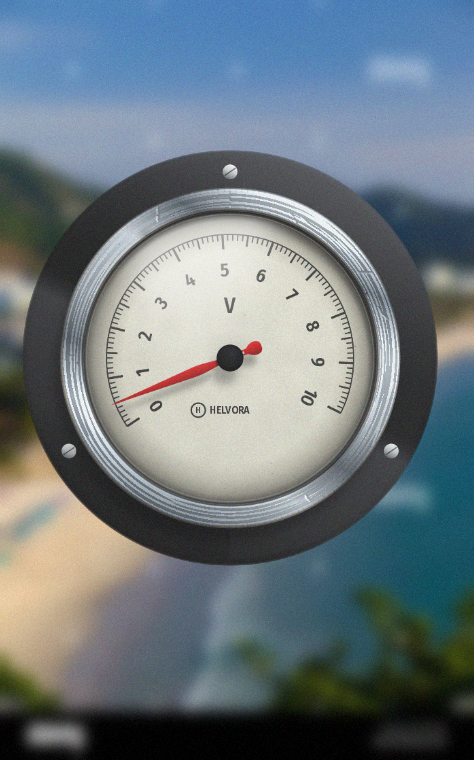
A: 0.5 V
